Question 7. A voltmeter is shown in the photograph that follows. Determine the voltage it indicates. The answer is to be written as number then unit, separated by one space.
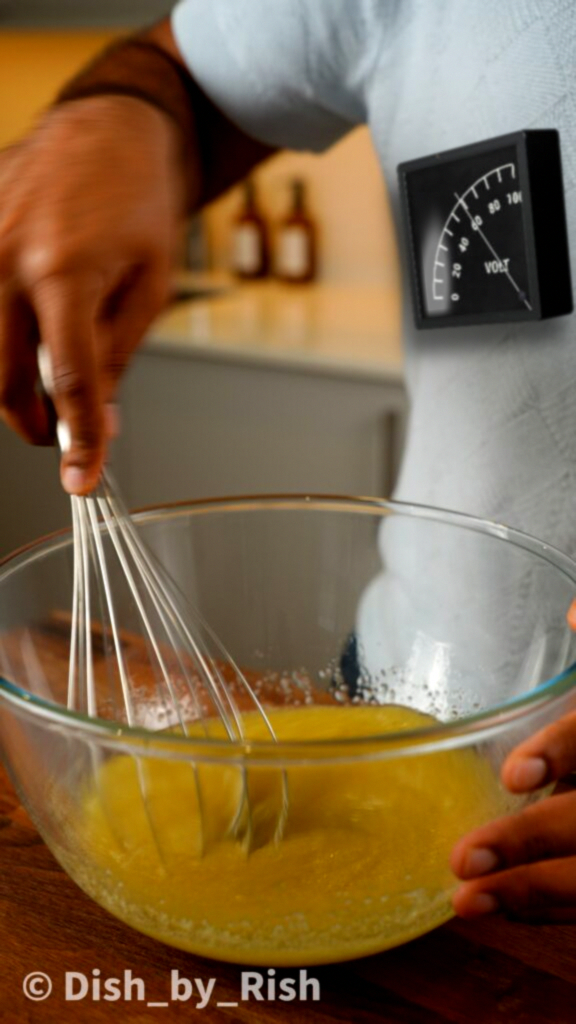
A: 60 V
